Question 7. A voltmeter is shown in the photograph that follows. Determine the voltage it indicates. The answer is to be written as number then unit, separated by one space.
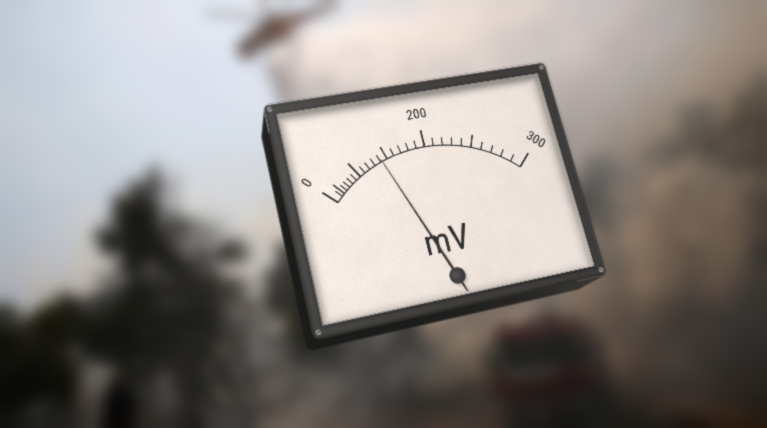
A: 140 mV
